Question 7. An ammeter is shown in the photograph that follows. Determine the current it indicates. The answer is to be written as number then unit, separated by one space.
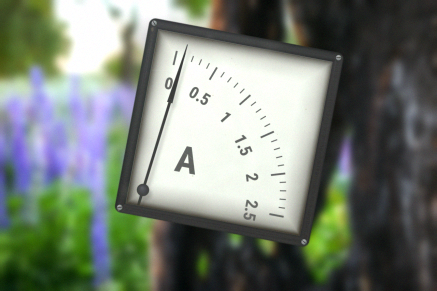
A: 0.1 A
